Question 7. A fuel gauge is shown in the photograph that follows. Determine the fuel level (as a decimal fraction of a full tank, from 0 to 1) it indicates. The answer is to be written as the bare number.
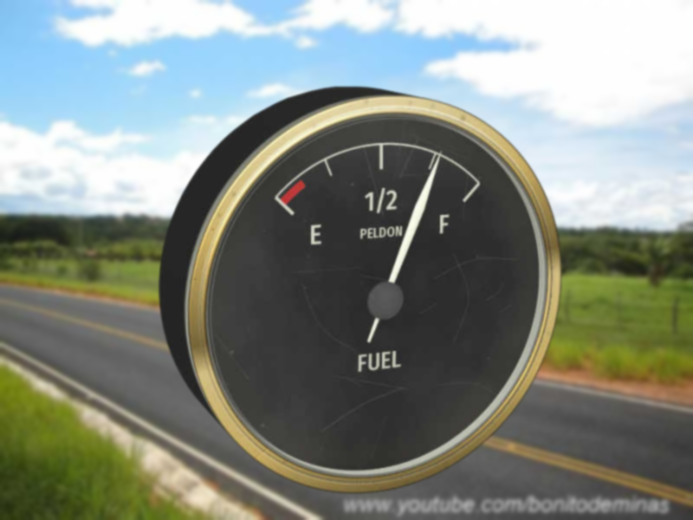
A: 0.75
